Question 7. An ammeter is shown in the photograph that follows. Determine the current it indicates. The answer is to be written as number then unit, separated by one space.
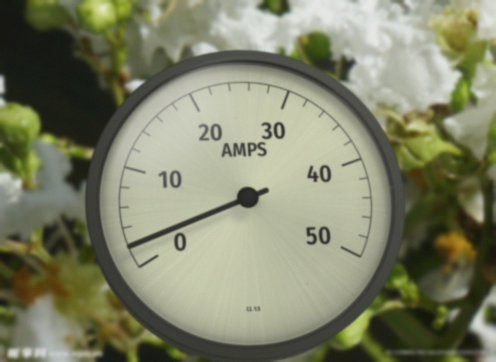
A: 2 A
